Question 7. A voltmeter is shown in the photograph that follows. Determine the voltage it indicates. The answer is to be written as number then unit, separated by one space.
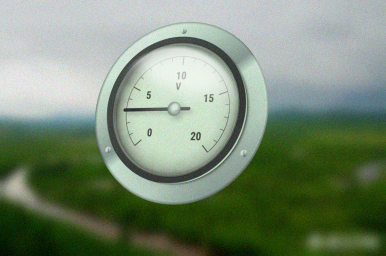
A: 3 V
